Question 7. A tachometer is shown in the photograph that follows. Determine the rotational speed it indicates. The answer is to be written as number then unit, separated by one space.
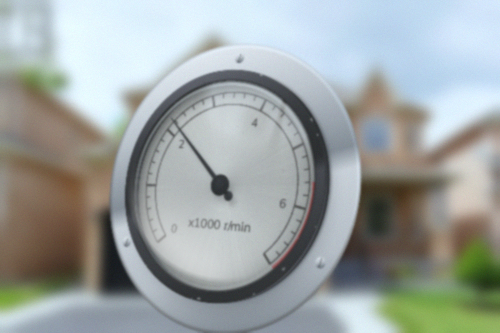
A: 2200 rpm
